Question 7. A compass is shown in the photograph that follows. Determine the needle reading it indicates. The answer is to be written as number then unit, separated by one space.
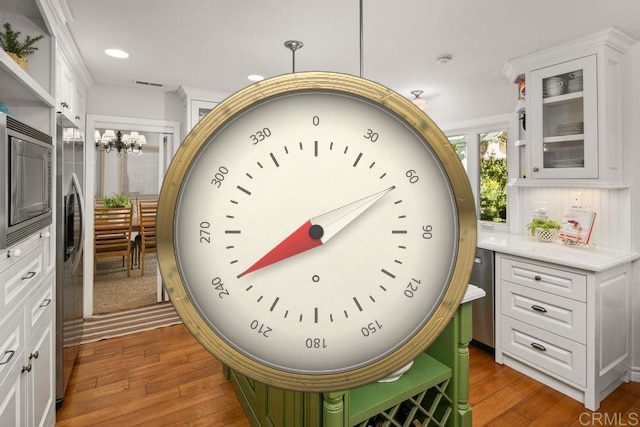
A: 240 °
